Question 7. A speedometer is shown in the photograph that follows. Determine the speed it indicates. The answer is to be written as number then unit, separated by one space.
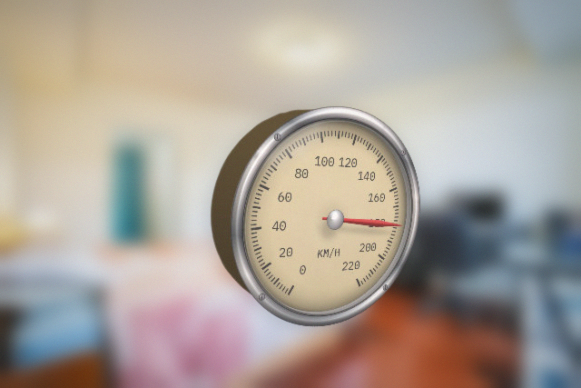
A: 180 km/h
